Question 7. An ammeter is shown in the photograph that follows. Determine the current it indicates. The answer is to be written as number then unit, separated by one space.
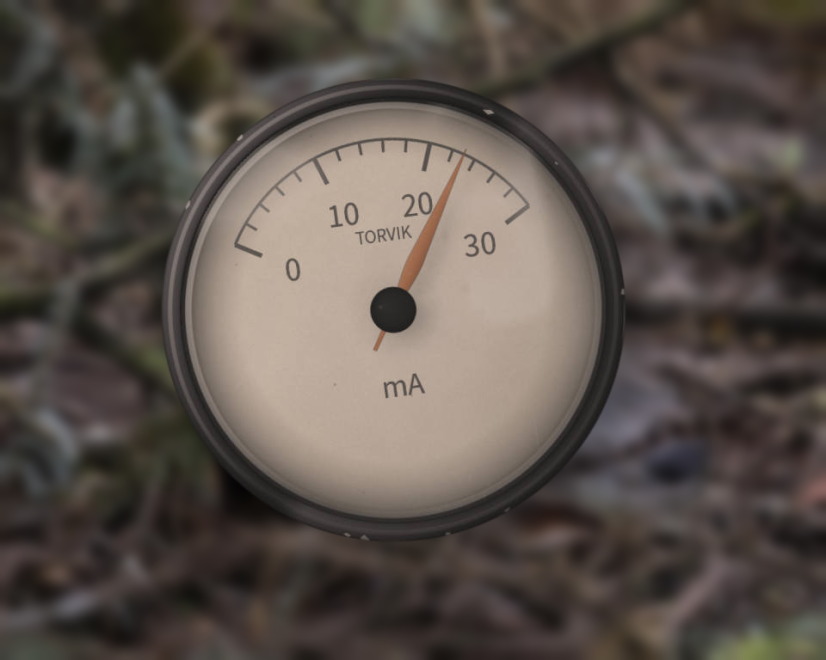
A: 23 mA
